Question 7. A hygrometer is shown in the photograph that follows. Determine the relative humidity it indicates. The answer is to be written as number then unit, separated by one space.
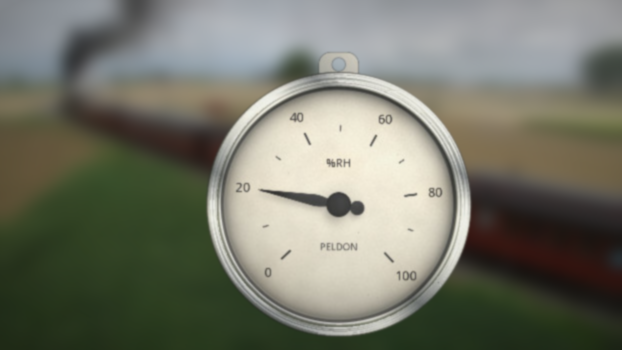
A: 20 %
